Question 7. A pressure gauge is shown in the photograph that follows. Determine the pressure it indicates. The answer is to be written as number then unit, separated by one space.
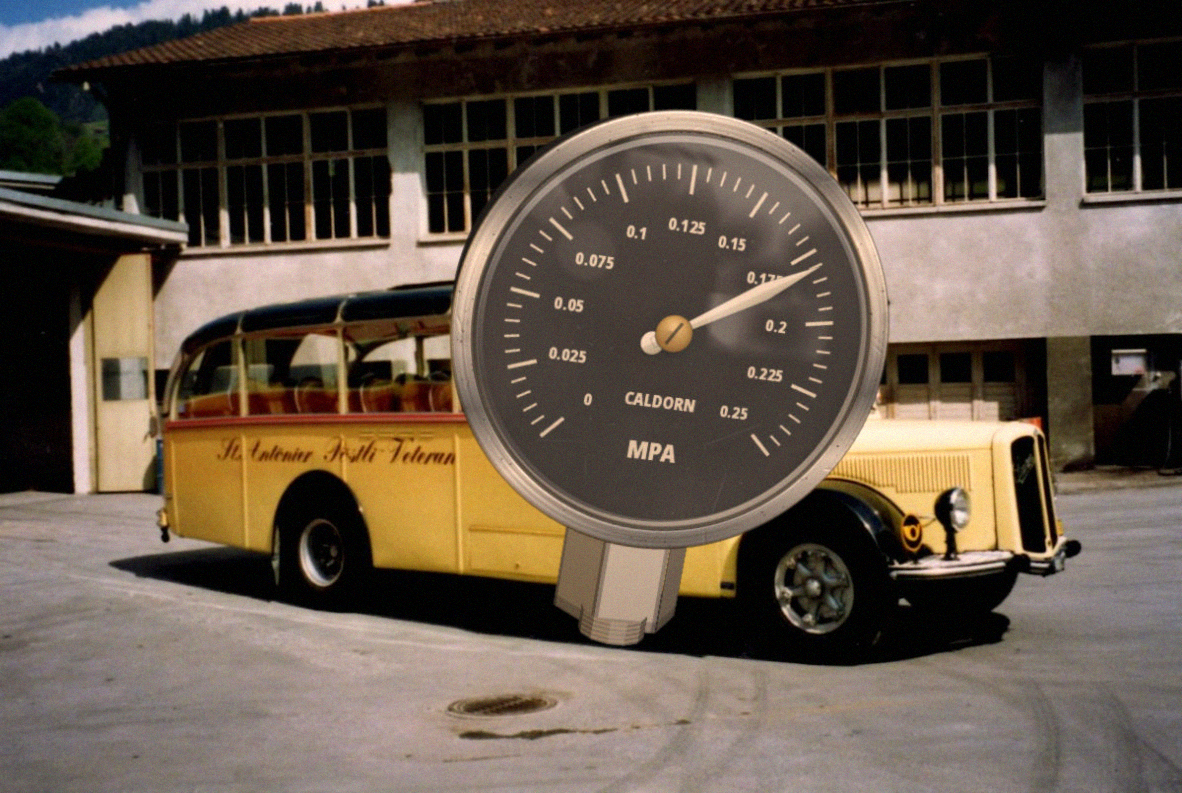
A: 0.18 MPa
